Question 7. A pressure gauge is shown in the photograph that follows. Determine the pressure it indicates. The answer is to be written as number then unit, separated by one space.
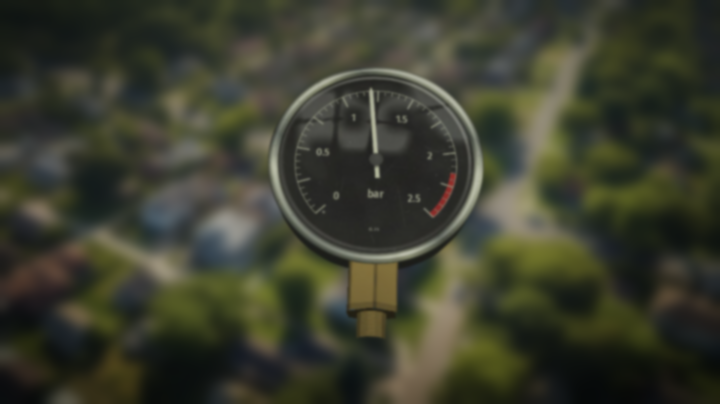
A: 1.2 bar
